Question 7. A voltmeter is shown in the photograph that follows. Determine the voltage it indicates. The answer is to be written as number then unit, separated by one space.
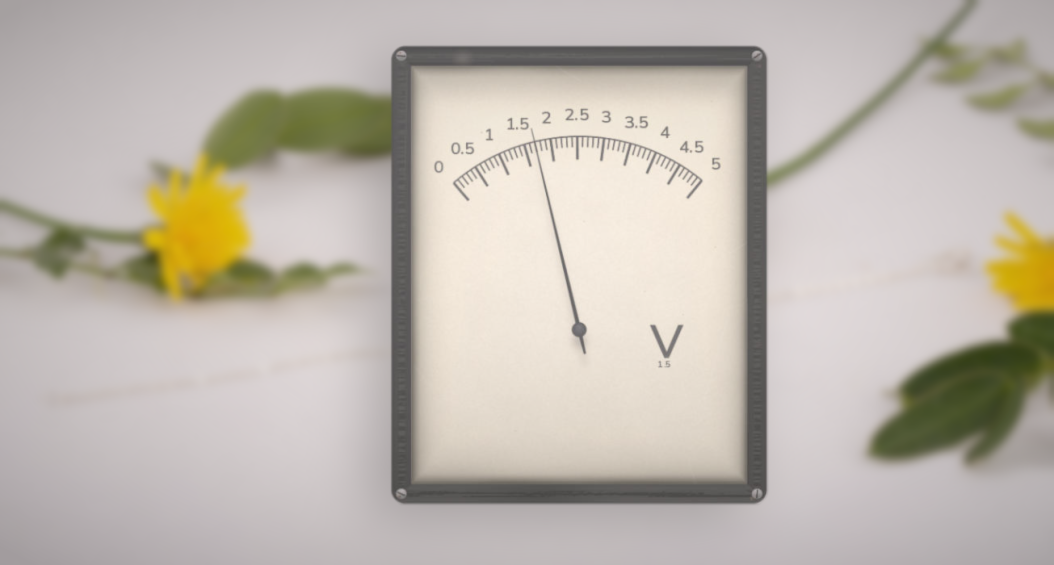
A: 1.7 V
